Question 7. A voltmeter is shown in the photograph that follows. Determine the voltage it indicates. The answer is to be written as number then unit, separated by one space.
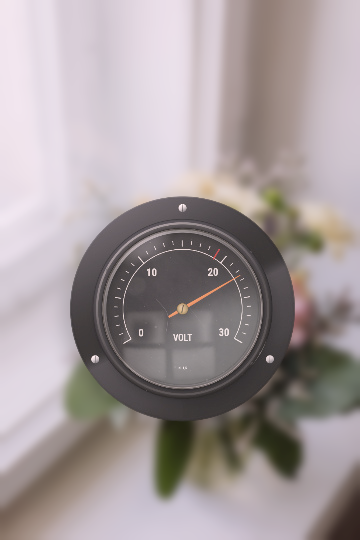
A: 22.5 V
